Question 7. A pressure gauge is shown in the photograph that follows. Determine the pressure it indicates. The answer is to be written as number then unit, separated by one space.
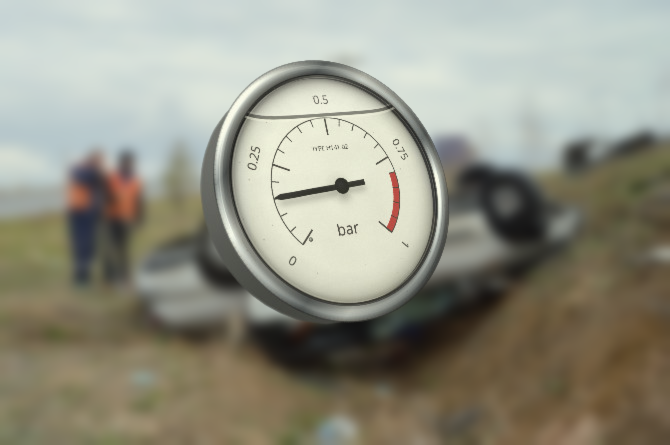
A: 0.15 bar
